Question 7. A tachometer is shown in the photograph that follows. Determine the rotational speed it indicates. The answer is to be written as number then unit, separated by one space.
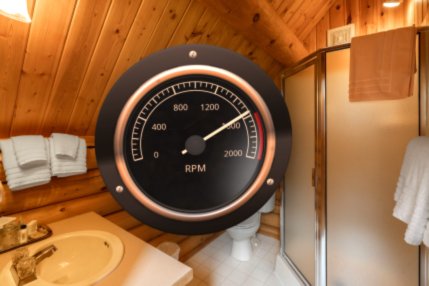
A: 1550 rpm
